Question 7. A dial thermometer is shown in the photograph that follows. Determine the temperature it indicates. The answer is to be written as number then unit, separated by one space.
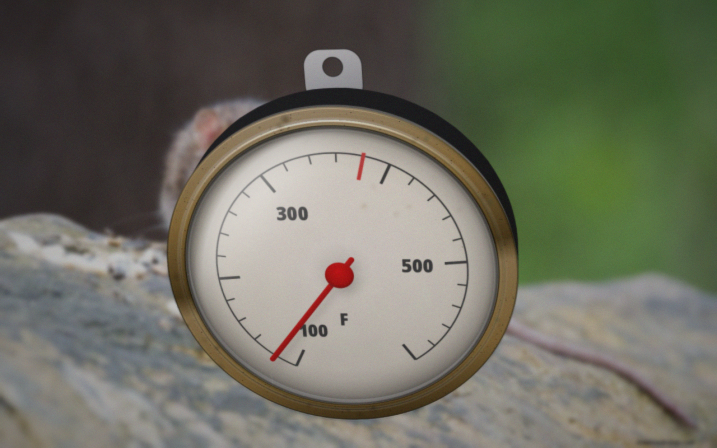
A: 120 °F
